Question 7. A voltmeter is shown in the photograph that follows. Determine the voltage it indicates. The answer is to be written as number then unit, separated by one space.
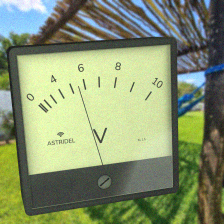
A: 5.5 V
